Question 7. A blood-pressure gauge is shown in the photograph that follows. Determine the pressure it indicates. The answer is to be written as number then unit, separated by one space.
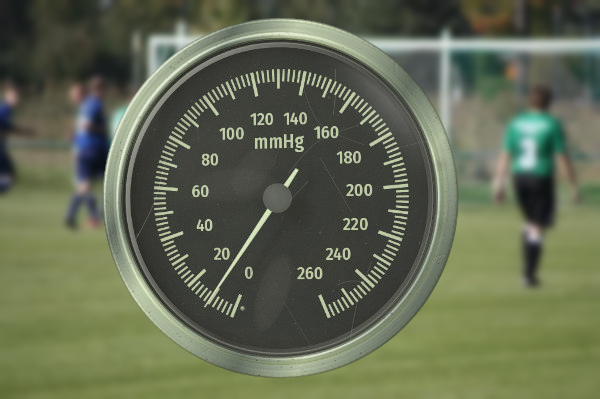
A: 10 mmHg
